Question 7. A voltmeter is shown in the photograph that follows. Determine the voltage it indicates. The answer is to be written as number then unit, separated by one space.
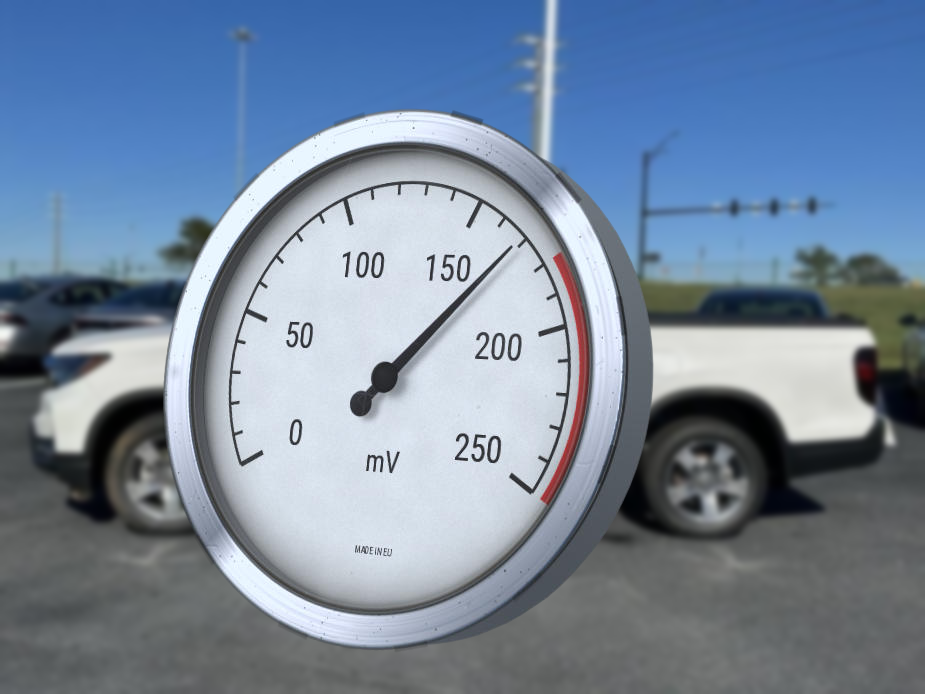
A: 170 mV
